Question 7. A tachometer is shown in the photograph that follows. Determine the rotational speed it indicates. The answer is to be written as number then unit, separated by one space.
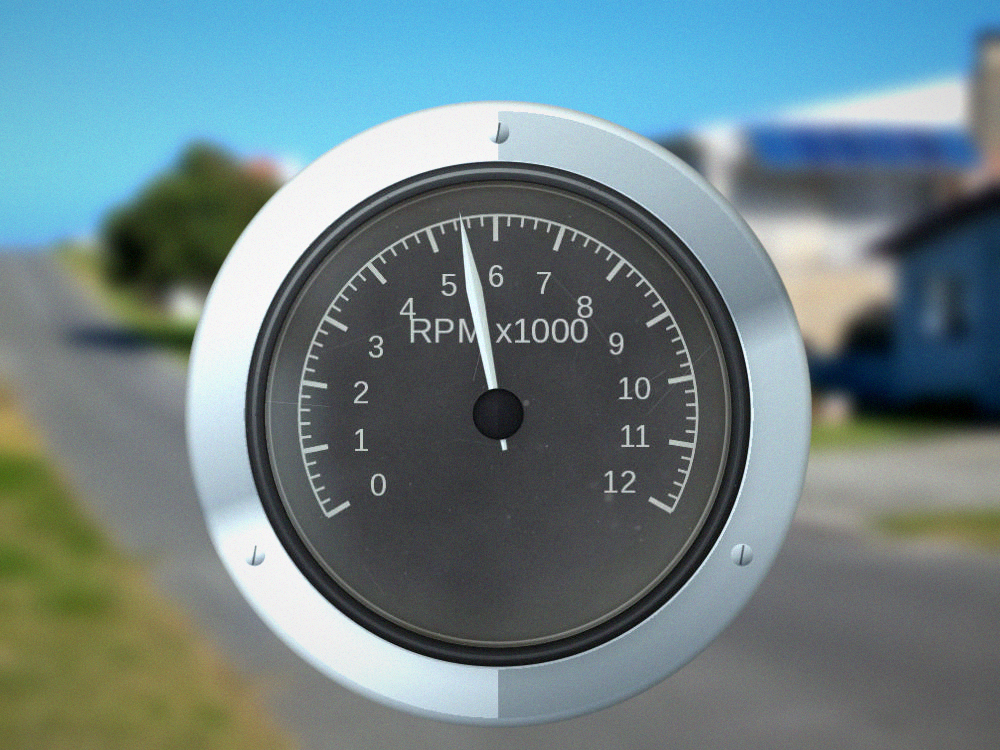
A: 5500 rpm
